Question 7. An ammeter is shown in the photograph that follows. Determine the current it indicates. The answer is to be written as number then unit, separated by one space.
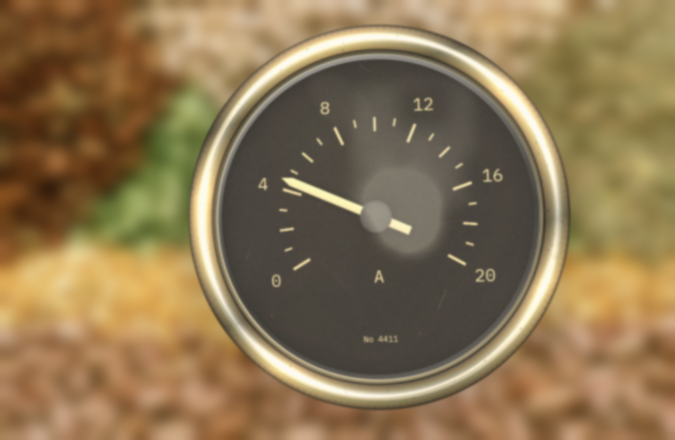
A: 4.5 A
